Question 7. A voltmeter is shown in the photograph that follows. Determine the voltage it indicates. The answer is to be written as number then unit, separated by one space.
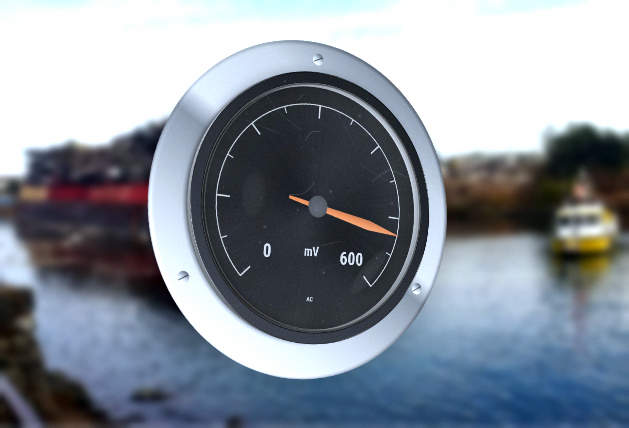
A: 525 mV
